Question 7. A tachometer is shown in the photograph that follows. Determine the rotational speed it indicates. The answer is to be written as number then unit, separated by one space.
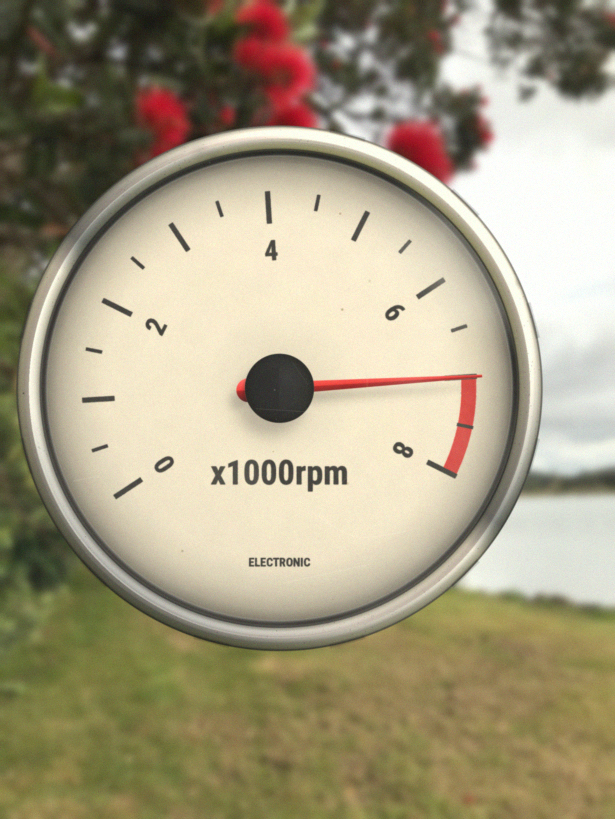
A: 7000 rpm
